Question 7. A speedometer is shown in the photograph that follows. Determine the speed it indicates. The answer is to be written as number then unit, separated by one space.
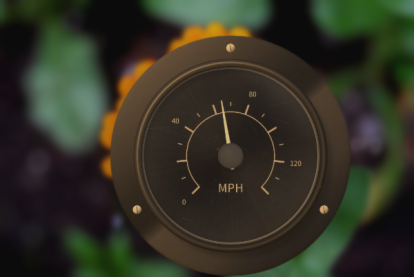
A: 65 mph
